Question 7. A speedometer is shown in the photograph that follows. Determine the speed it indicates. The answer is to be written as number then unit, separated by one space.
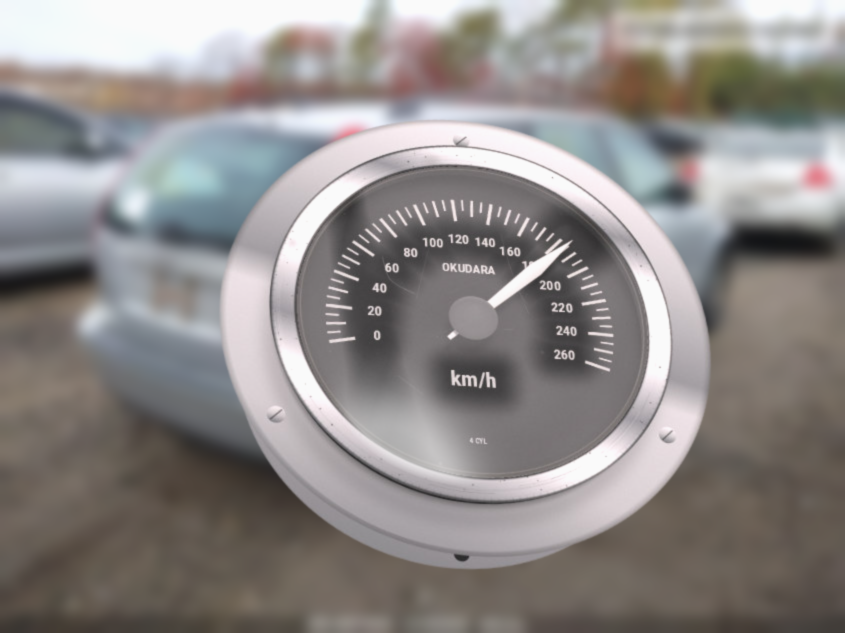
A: 185 km/h
